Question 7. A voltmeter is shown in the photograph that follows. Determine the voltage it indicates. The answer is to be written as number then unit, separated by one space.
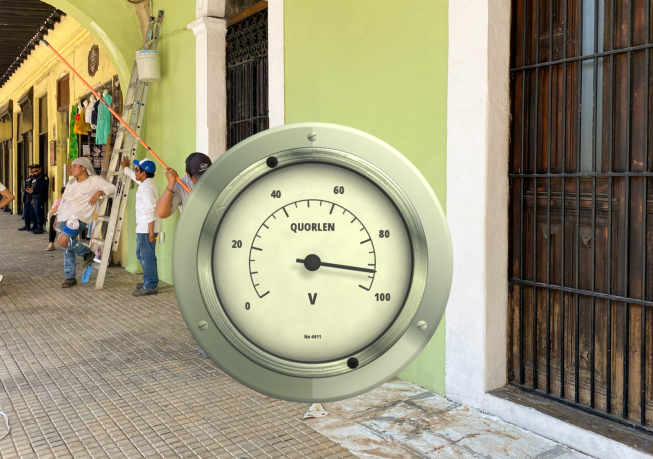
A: 92.5 V
